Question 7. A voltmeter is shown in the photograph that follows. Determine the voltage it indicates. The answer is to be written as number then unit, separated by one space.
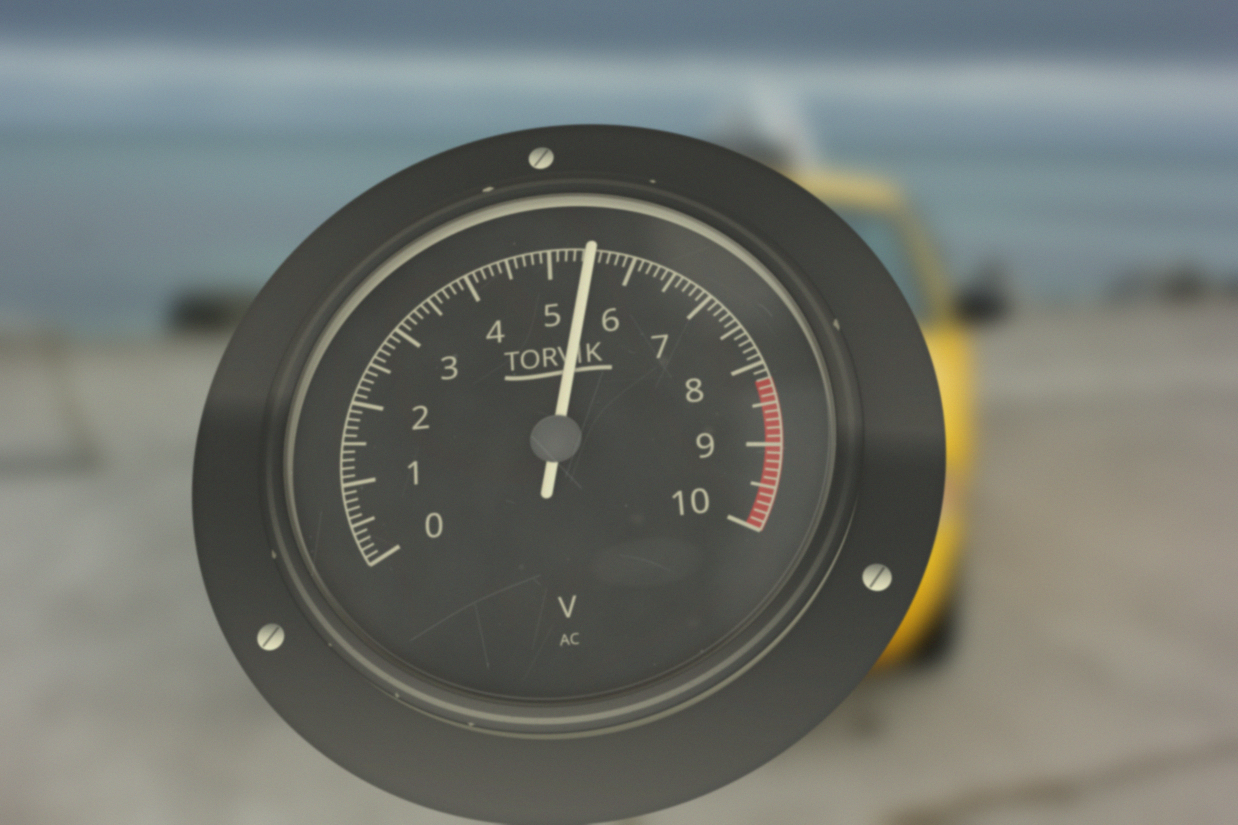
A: 5.5 V
